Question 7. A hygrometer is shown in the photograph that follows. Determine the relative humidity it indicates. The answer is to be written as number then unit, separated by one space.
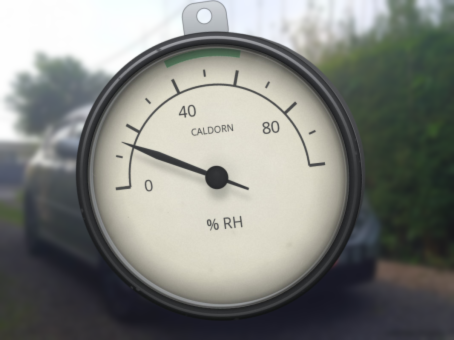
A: 15 %
